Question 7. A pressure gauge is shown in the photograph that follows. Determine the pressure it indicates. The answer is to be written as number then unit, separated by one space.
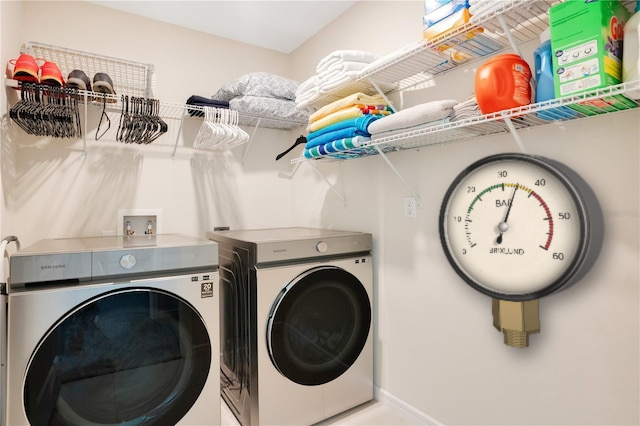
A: 35 bar
